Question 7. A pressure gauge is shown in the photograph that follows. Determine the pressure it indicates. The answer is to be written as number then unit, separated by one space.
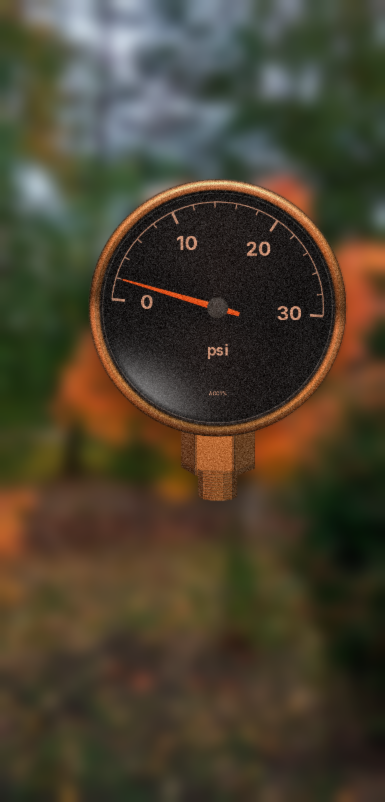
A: 2 psi
